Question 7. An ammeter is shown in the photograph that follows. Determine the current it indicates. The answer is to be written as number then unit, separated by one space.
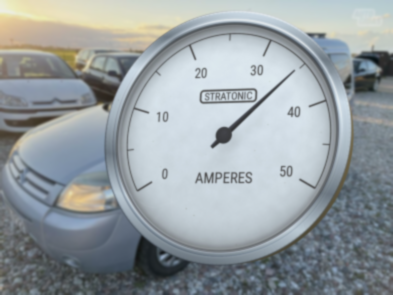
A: 35 A
